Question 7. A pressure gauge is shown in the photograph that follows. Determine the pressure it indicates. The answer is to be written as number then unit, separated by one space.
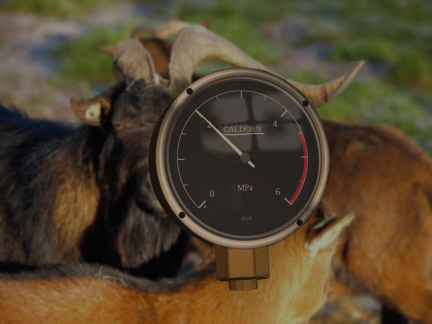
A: 2 MPa
